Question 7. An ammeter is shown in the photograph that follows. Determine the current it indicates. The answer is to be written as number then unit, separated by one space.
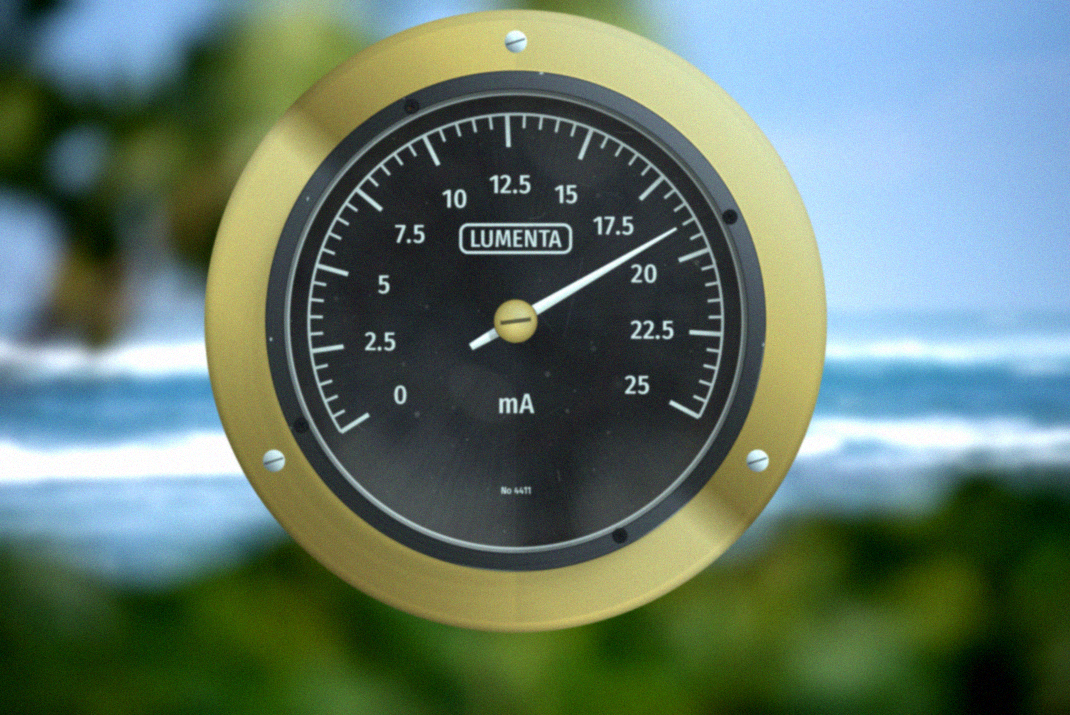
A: 19 mA
